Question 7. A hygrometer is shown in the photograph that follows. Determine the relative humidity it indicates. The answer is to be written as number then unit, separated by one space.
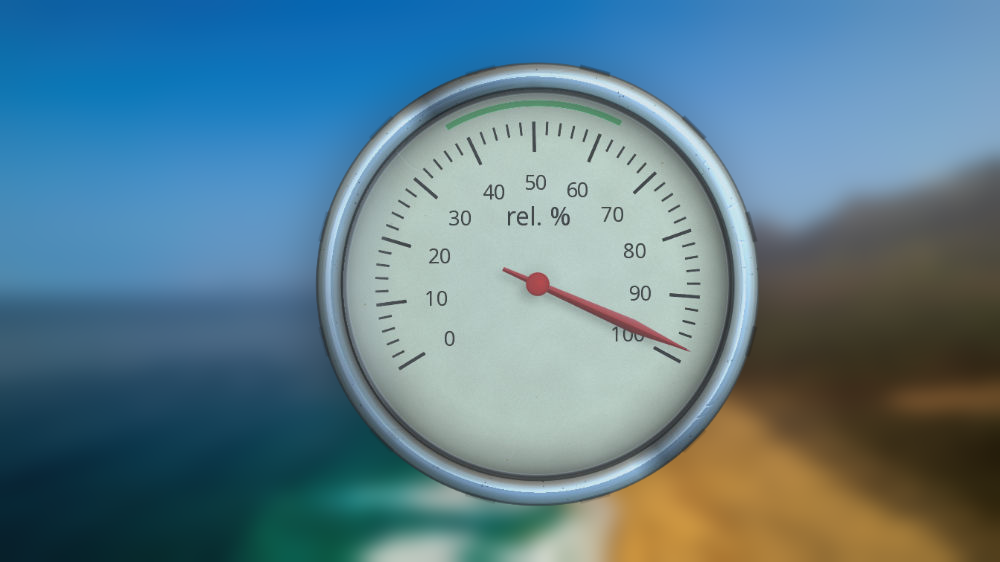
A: 98 %
